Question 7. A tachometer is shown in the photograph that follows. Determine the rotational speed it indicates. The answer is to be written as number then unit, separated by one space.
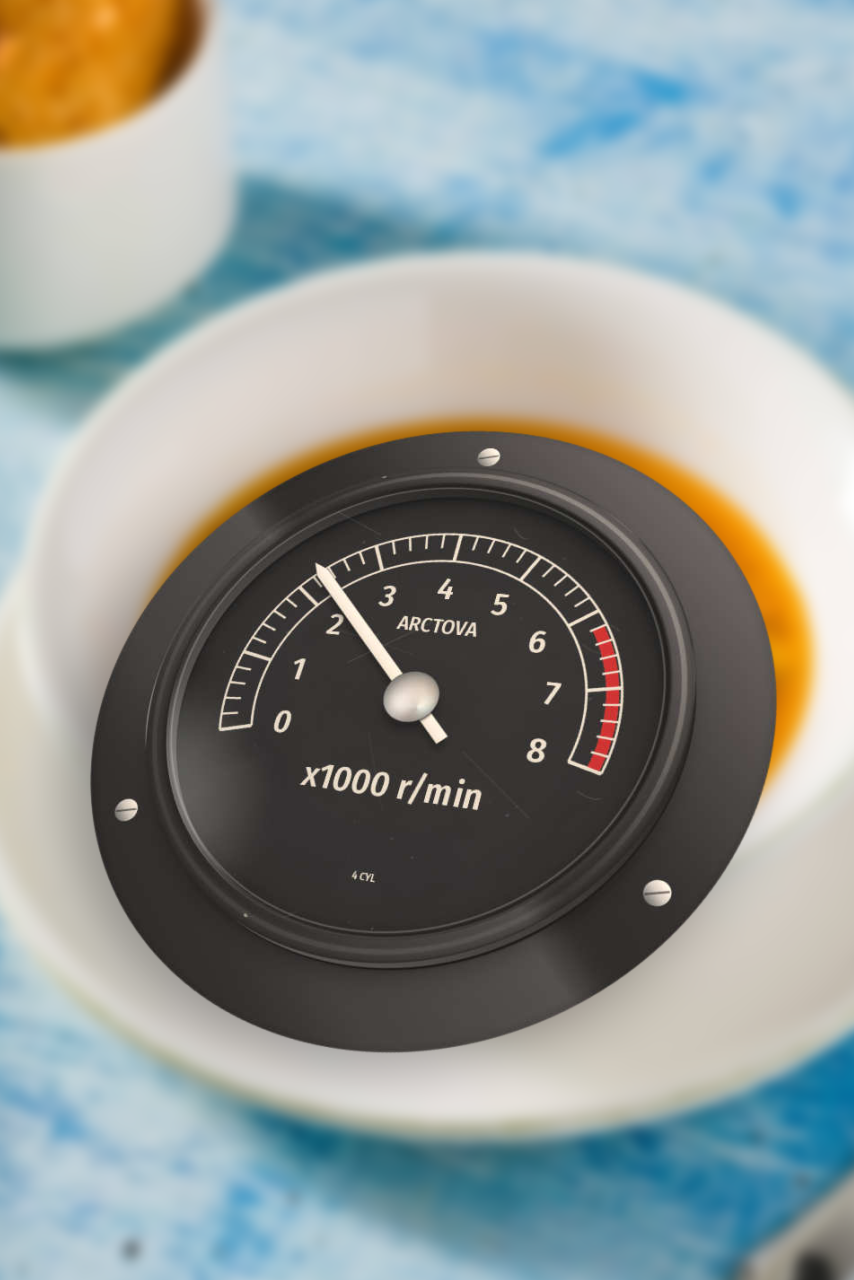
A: 2300 rpm
